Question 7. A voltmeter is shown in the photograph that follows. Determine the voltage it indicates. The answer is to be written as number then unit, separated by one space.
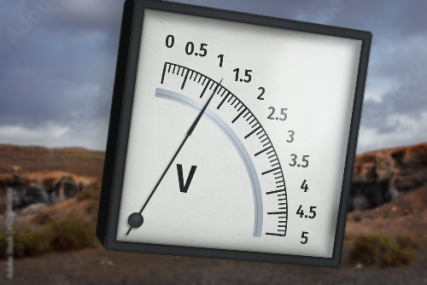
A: 1.2 V
